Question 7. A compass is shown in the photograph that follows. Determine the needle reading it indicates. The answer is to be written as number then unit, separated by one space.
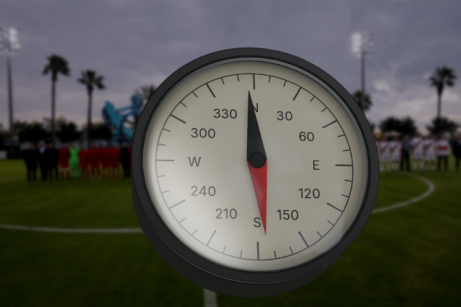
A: 175 °
